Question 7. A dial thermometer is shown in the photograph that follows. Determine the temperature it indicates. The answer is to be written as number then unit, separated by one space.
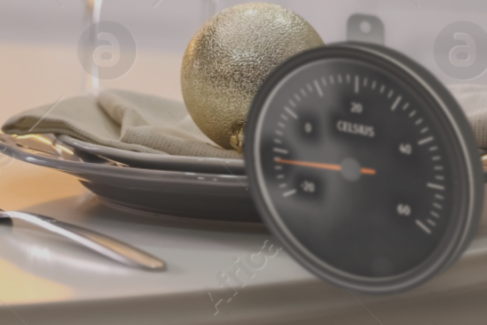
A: -12 °C
